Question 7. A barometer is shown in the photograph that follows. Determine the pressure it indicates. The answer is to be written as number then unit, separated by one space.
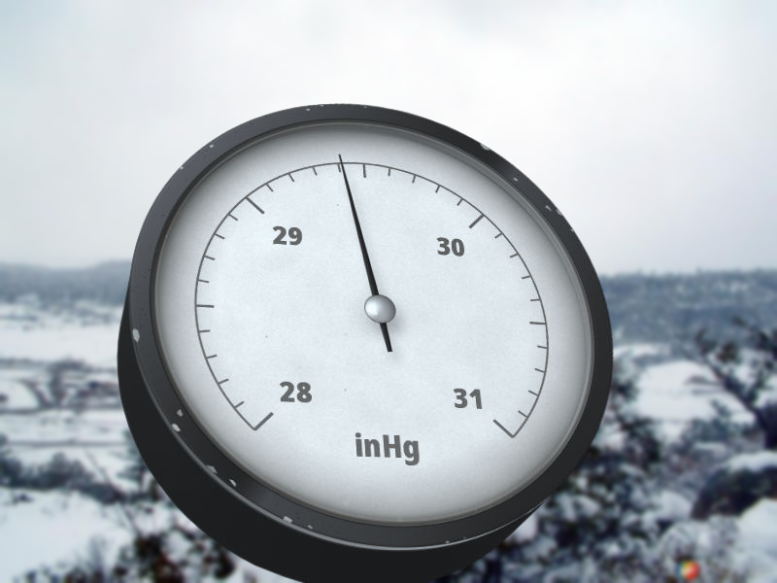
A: 29.4 inHg
